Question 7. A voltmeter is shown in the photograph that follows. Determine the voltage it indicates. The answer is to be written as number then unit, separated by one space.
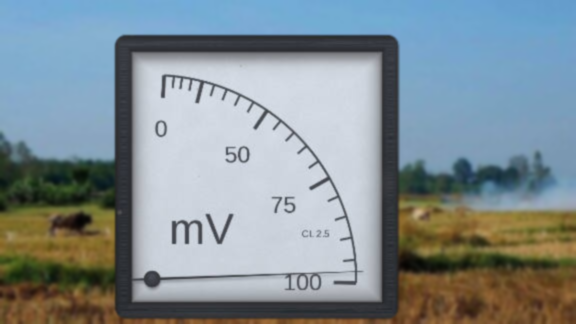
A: 97.5 mV
